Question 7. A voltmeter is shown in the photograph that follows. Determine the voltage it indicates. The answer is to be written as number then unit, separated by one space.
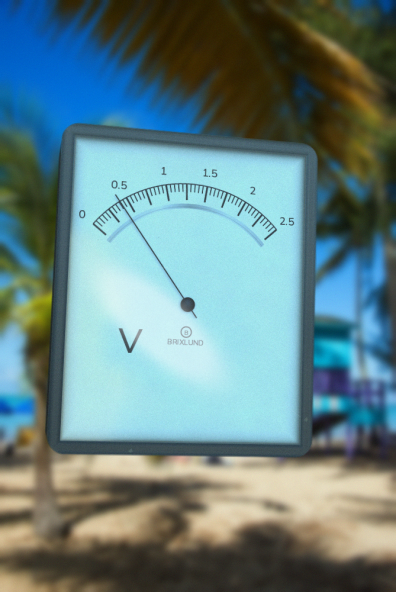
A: 0.4 V
